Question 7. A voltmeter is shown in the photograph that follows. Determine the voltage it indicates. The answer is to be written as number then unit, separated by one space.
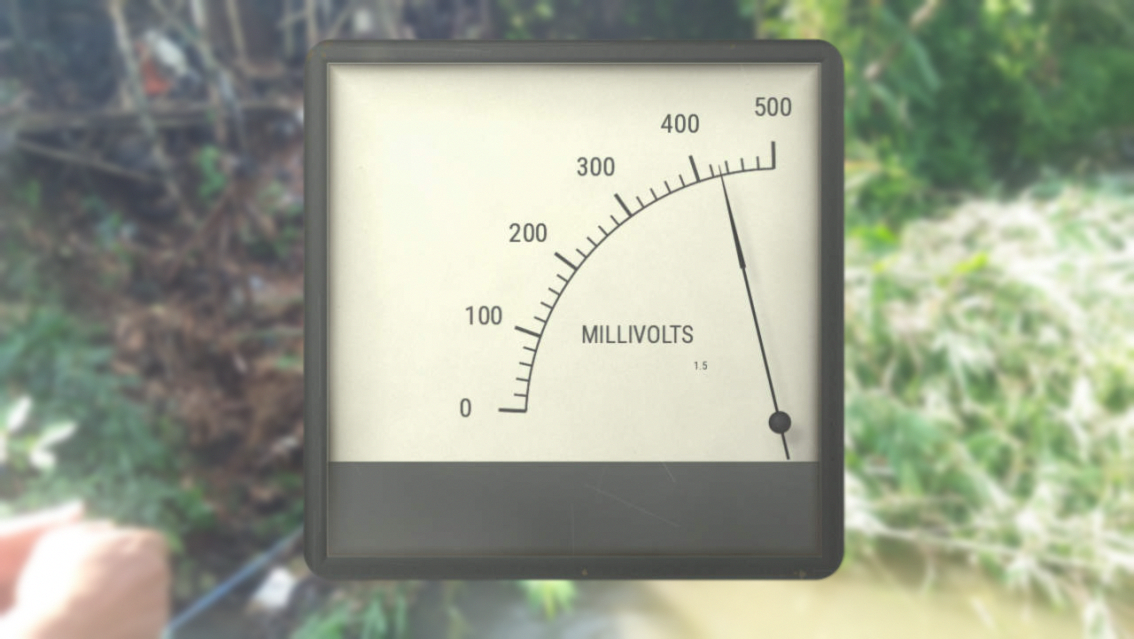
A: 430 mV
